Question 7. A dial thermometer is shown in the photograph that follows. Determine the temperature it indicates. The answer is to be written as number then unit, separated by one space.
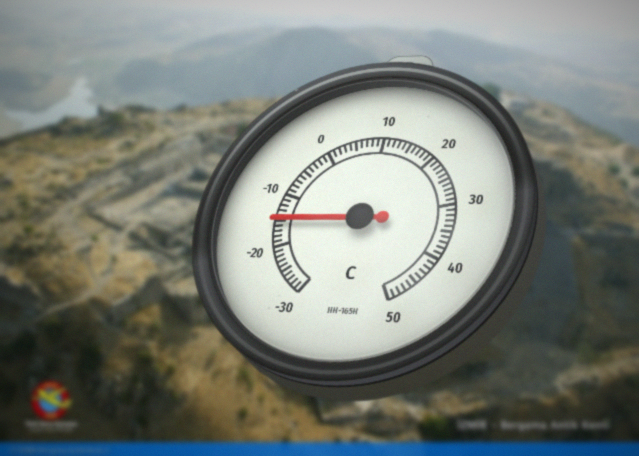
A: -15 °C
